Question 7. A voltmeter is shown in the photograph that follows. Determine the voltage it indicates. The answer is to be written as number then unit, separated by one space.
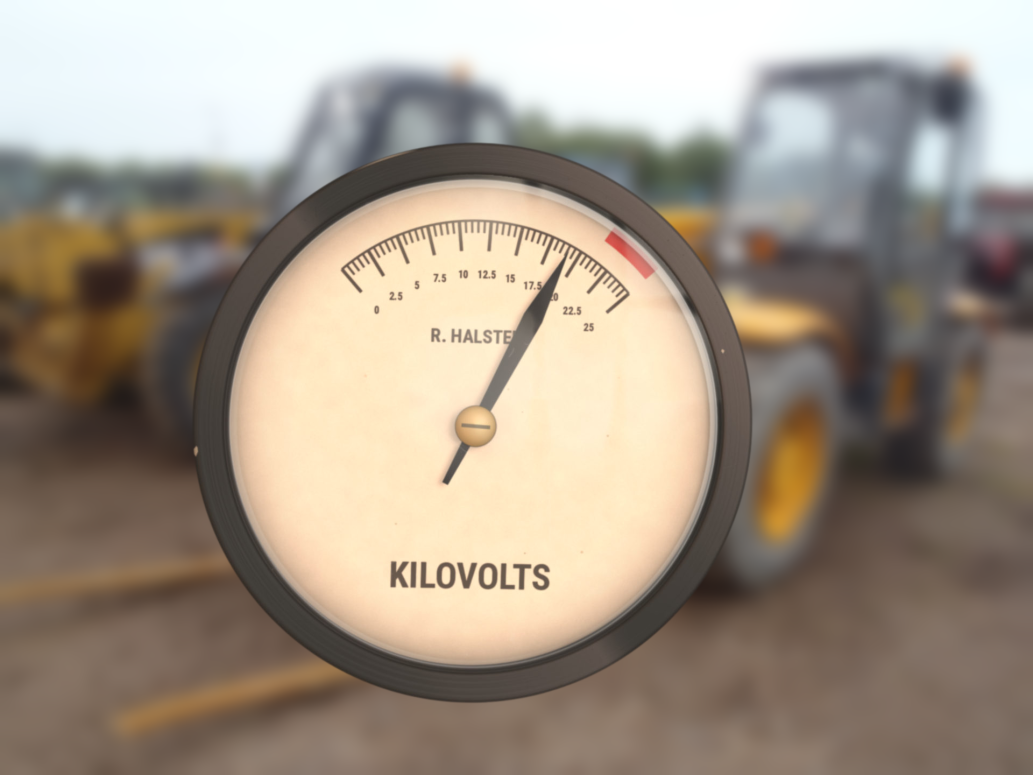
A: 19 kV
